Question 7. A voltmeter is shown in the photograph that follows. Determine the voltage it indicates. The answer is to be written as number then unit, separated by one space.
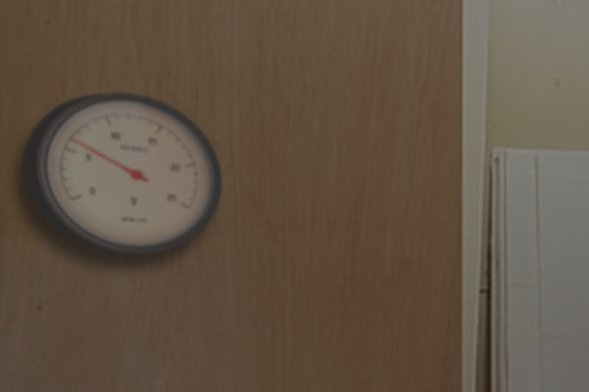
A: 6 V
